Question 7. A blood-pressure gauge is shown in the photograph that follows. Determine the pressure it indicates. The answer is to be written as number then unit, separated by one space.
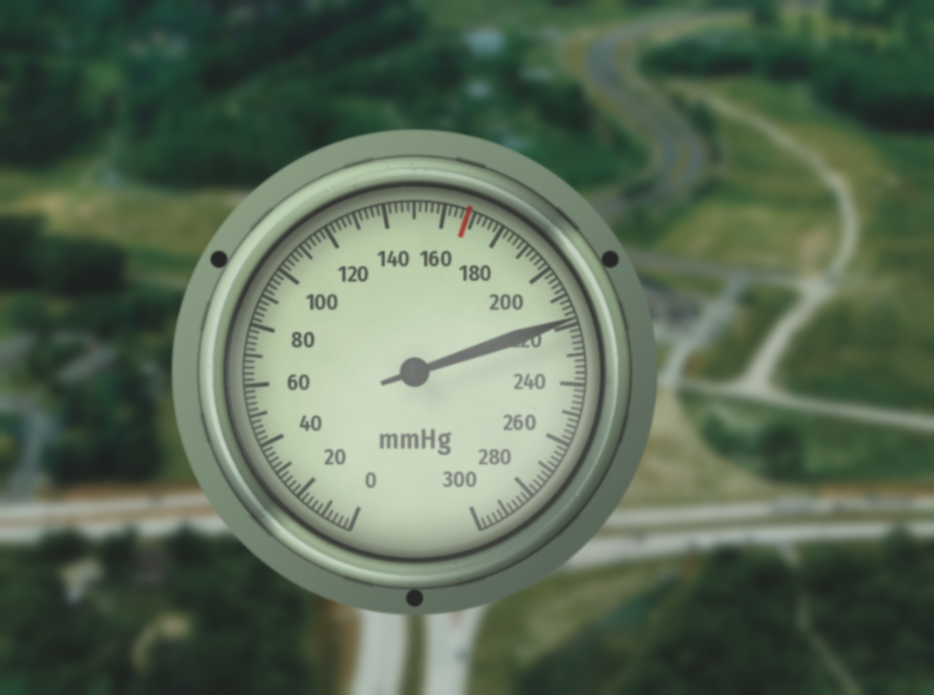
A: 218 mmHg
